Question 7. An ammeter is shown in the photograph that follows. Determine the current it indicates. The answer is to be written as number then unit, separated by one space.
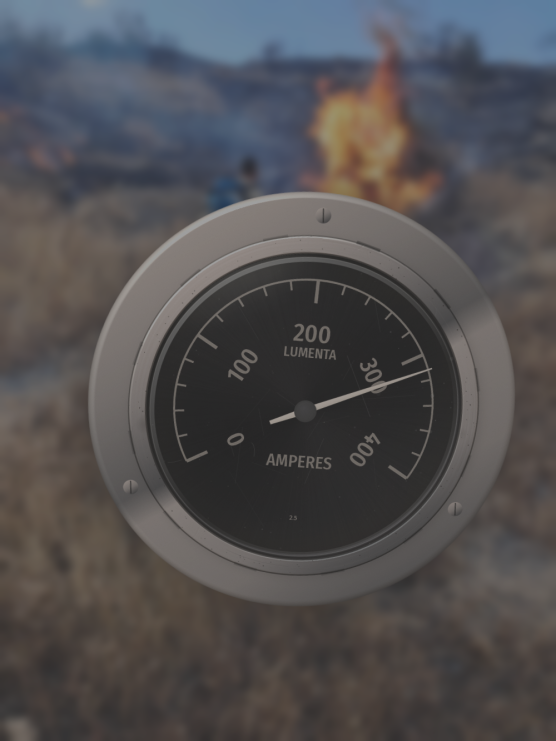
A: 310 A
